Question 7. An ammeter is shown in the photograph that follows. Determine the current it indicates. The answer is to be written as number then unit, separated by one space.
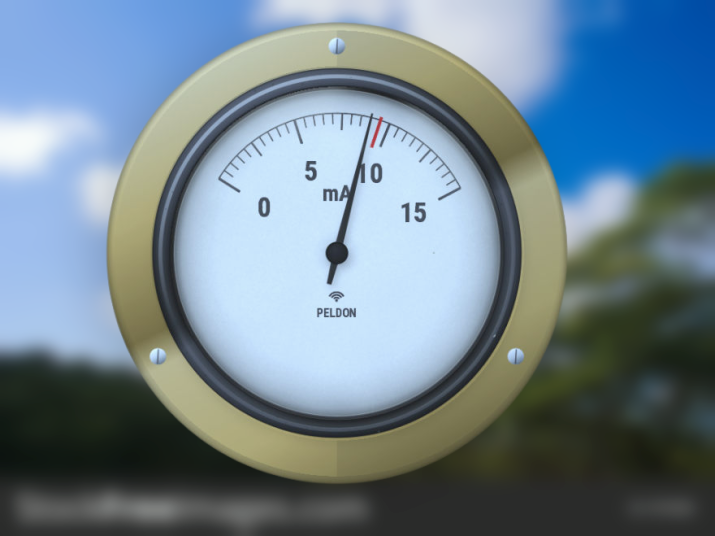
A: 9 mA
